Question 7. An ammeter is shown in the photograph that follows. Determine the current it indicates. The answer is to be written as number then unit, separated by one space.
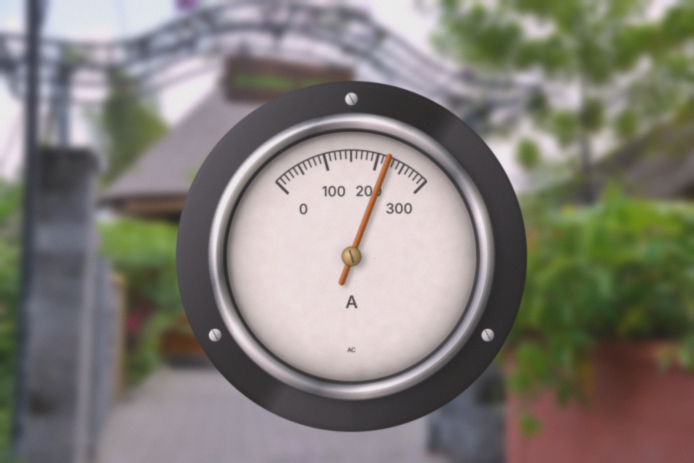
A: 220 A
